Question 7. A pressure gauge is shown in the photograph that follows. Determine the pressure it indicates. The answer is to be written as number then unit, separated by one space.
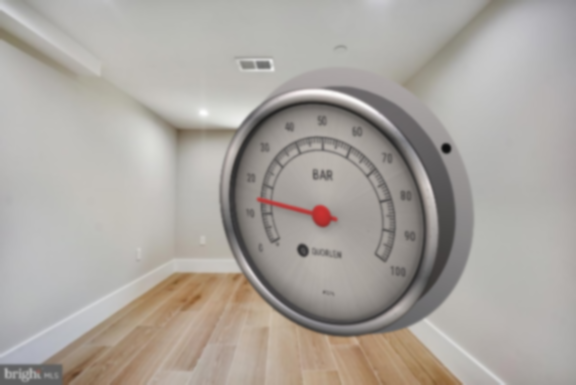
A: 15 bar
